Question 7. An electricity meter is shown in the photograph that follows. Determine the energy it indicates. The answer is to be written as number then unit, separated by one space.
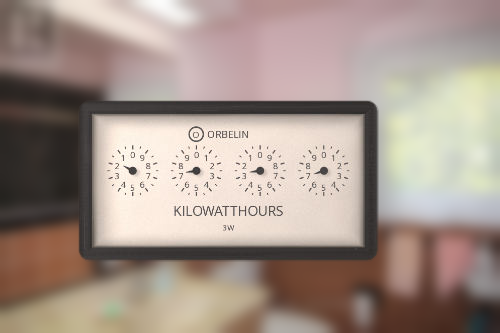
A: 1727 kWh
